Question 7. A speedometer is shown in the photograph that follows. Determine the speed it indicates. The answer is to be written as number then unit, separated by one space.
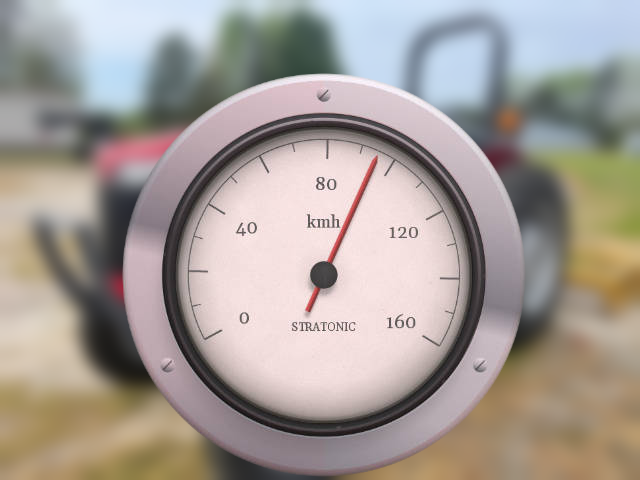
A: 95 km/h
